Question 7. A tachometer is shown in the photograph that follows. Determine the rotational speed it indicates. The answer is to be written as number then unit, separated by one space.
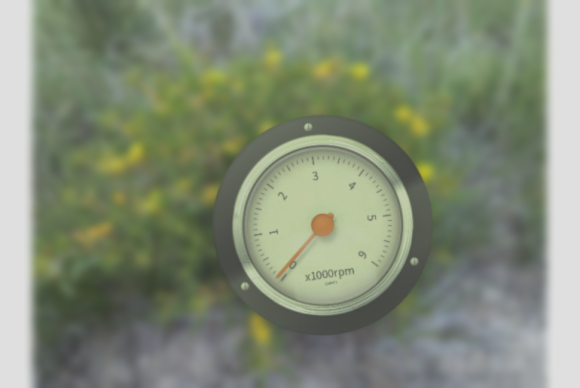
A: 100 rpm
